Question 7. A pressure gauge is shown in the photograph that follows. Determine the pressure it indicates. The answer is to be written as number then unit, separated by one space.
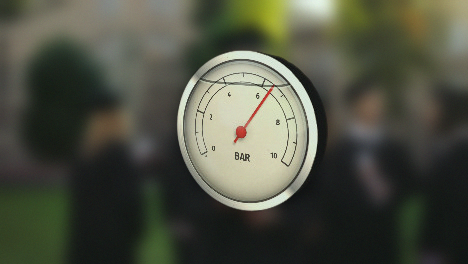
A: 6.5 bar
